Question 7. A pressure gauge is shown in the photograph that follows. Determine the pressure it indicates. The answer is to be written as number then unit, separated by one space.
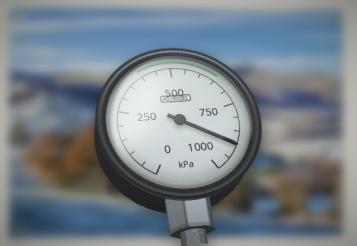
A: 900 kPa
